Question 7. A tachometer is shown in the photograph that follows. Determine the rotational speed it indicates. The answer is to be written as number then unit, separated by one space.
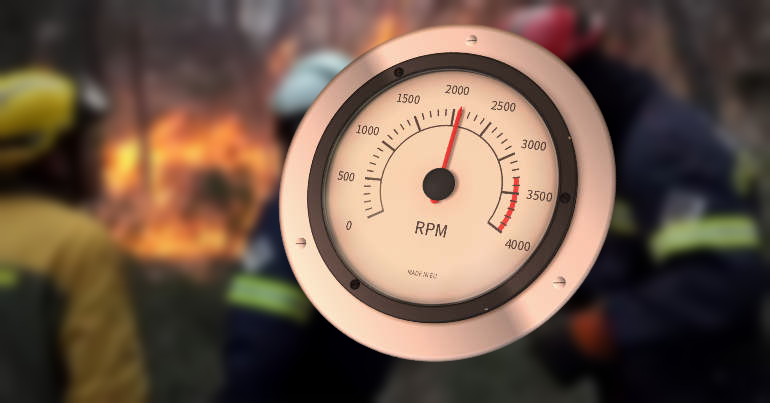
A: 2100 rpm
